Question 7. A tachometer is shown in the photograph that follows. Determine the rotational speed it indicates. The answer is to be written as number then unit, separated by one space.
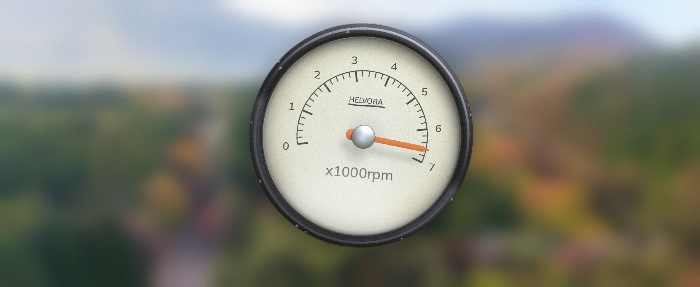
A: 6600 rpm
